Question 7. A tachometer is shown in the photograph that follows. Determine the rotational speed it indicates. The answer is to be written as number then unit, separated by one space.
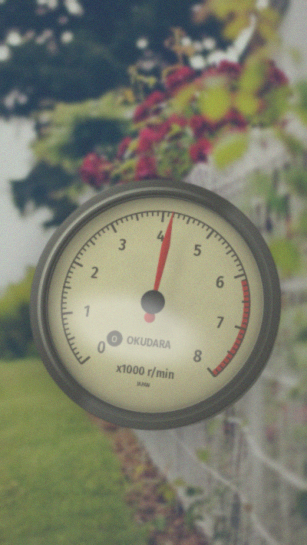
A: 4200 rpm
